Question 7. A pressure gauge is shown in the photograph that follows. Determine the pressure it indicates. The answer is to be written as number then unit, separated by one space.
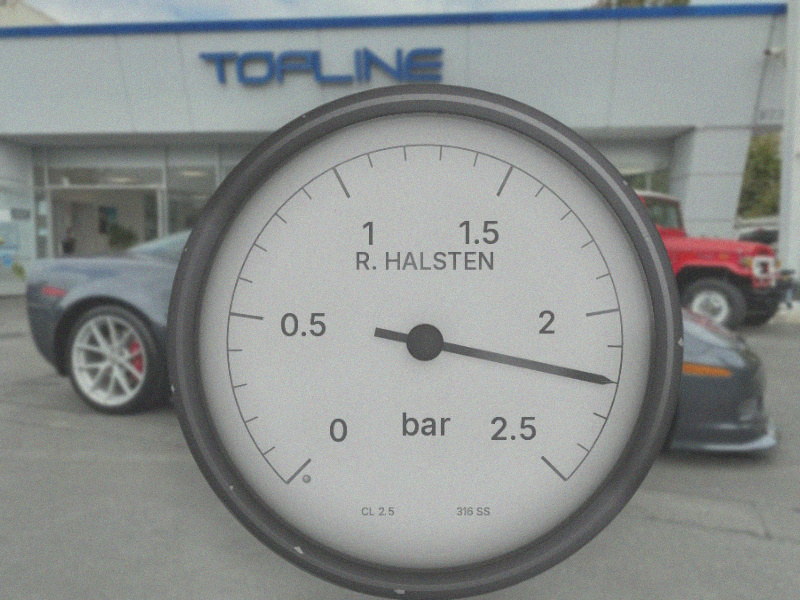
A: 2.2 bar
